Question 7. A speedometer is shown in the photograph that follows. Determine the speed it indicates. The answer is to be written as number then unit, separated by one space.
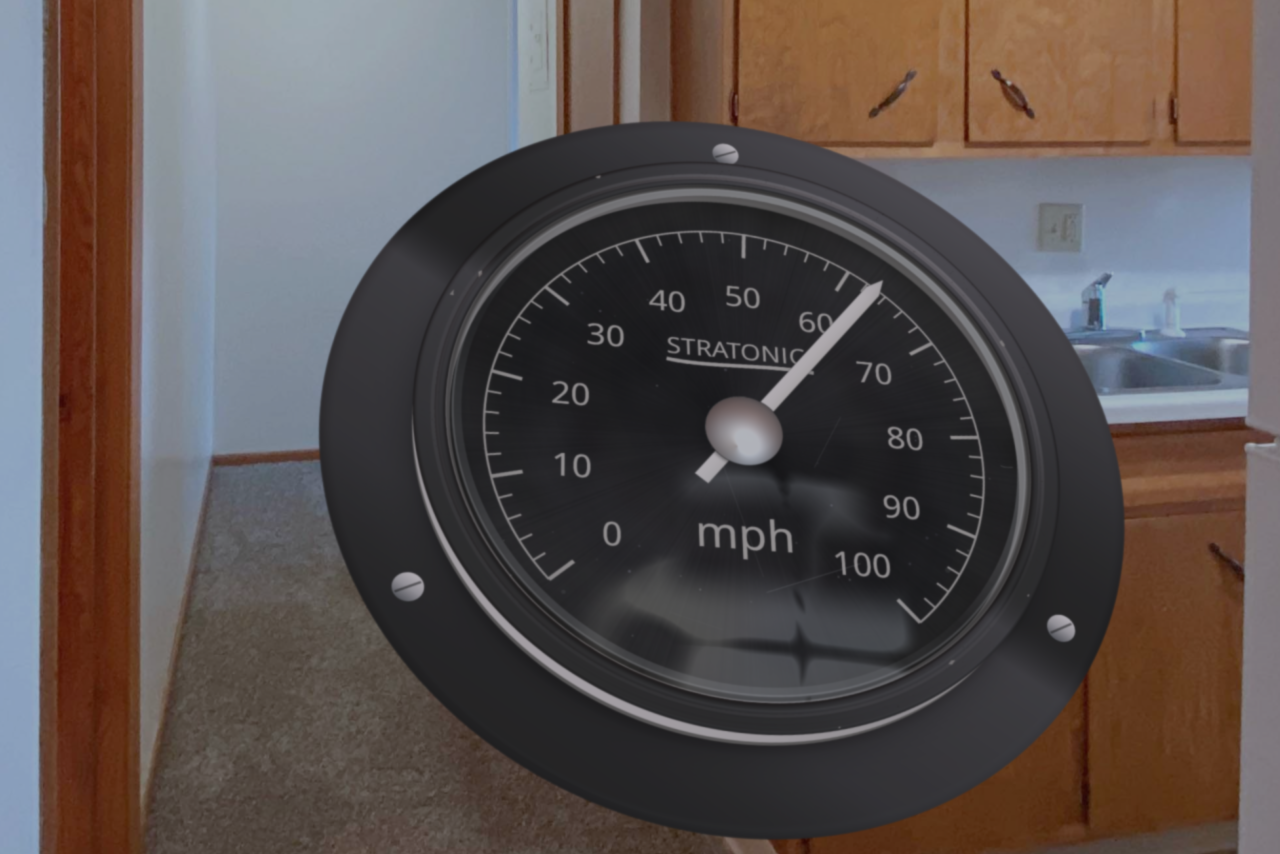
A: 63 mph
